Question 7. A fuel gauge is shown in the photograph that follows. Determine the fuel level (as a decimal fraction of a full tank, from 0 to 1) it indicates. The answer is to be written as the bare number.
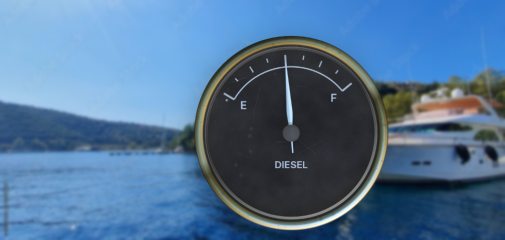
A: 0.5
